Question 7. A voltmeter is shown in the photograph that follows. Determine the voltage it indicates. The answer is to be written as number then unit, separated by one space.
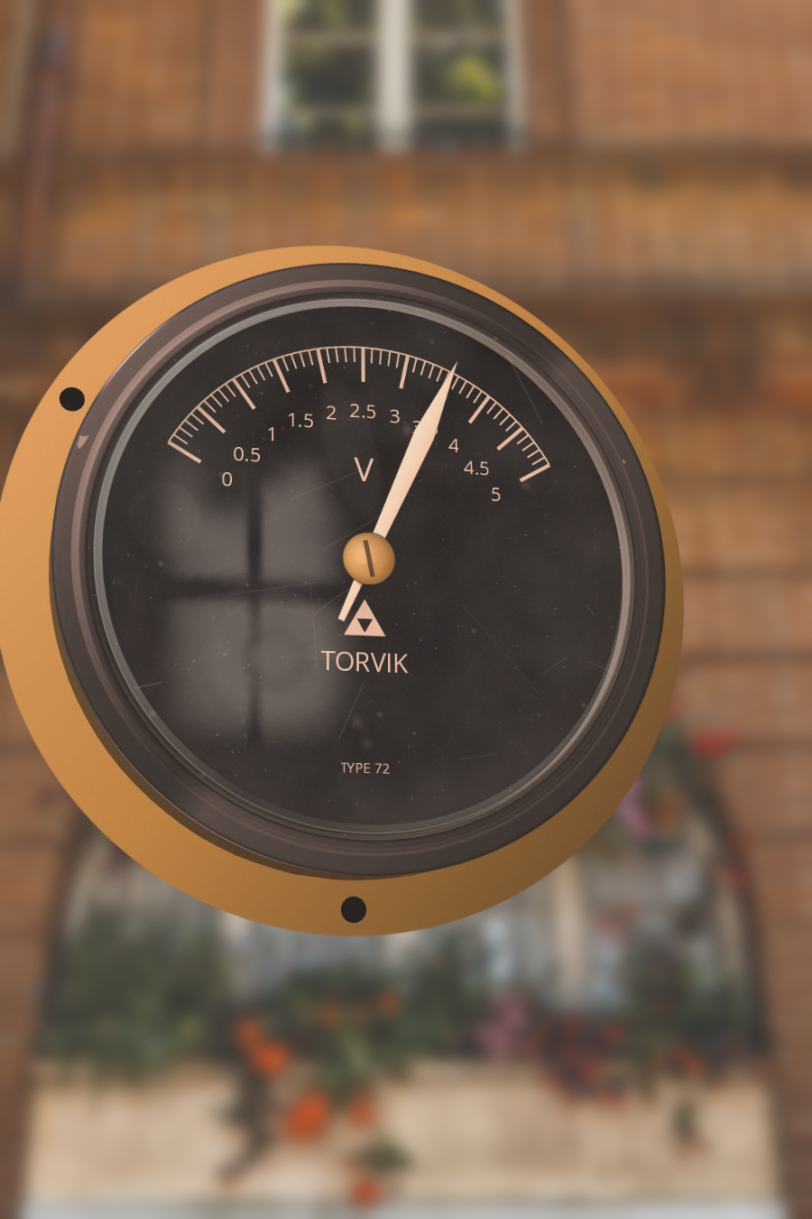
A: 3.5 V
